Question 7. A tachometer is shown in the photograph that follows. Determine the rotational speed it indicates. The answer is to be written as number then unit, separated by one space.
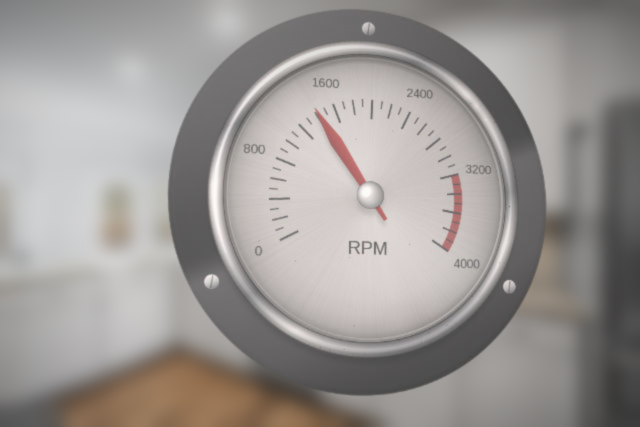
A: 1400 rpm
